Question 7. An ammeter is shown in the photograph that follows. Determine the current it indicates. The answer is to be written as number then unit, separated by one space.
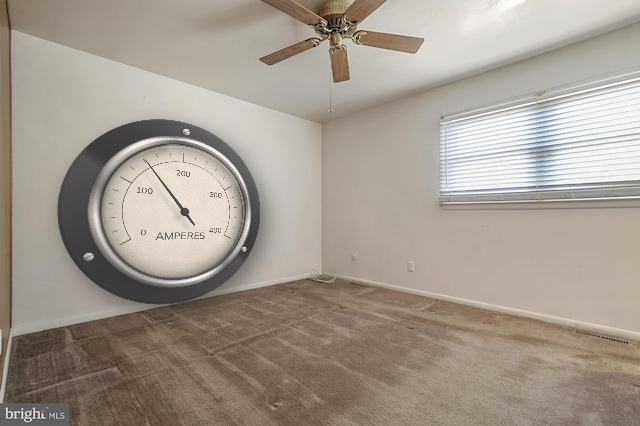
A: 140 A
